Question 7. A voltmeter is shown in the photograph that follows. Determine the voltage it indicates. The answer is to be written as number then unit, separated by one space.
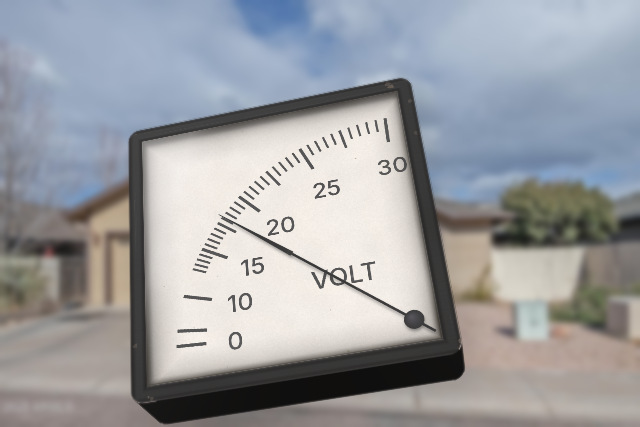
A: 18 V
